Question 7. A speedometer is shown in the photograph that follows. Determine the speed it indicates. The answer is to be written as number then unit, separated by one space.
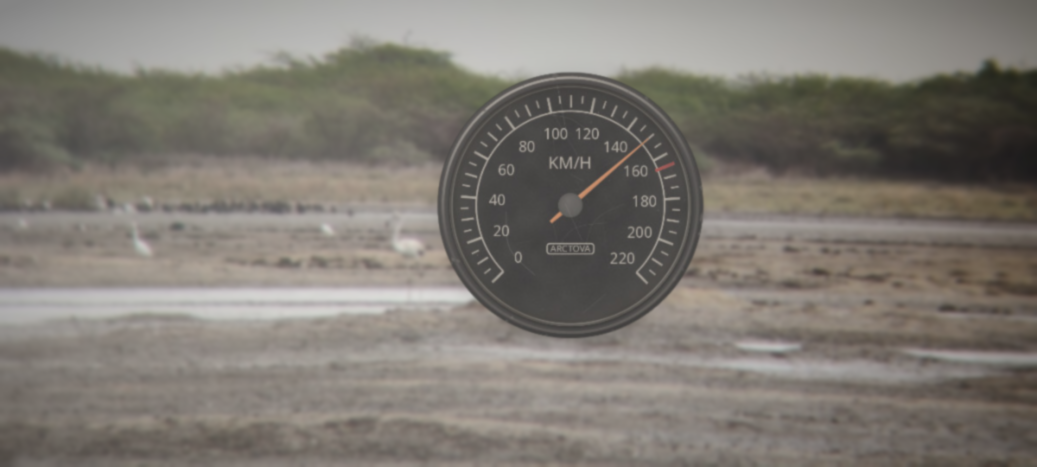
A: 150 km/h
